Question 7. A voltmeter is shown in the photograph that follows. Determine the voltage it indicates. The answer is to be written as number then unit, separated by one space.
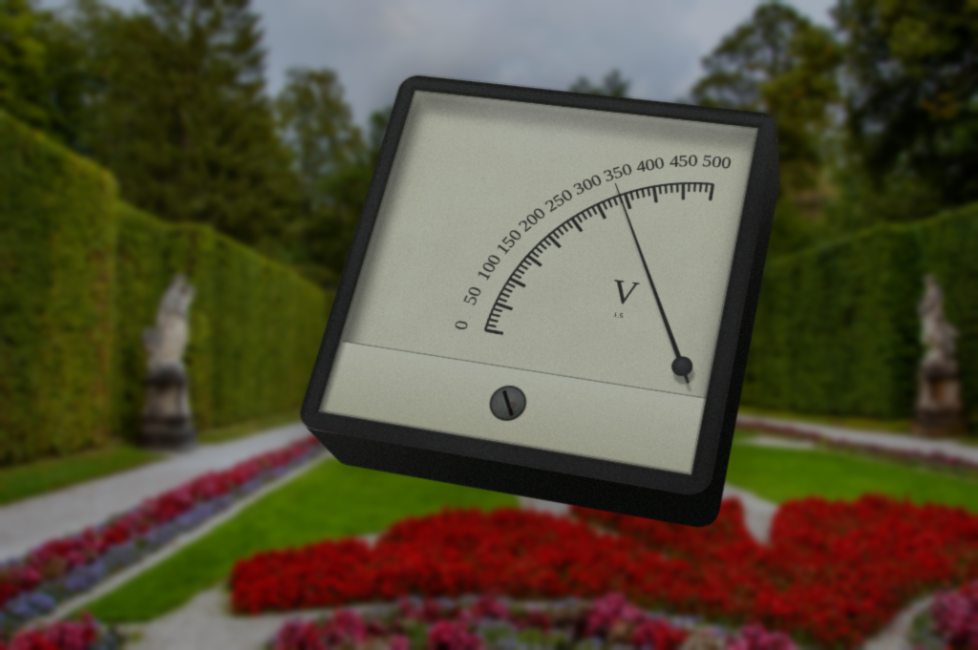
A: 340 V
